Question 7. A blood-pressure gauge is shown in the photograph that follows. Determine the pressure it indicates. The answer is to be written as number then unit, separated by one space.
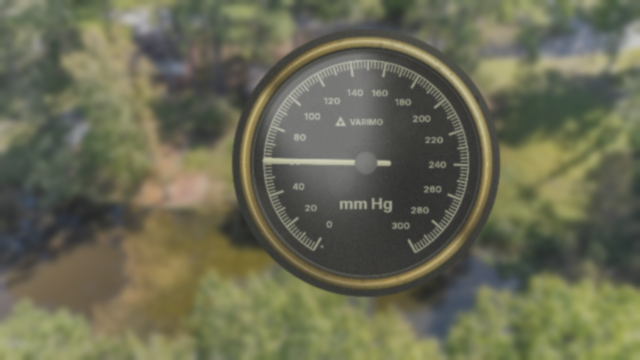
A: 60 mmHg
